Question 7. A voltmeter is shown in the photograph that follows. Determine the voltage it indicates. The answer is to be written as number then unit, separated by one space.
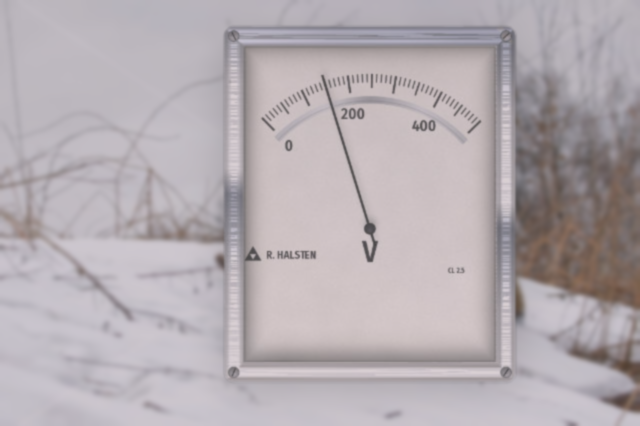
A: 150 V
